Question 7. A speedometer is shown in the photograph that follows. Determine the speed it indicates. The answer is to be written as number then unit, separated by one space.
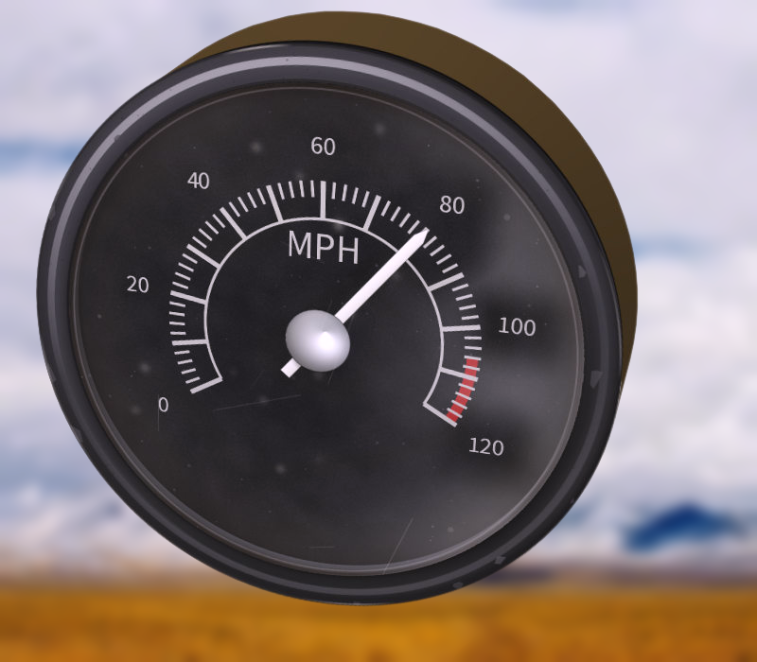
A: 80 mph
